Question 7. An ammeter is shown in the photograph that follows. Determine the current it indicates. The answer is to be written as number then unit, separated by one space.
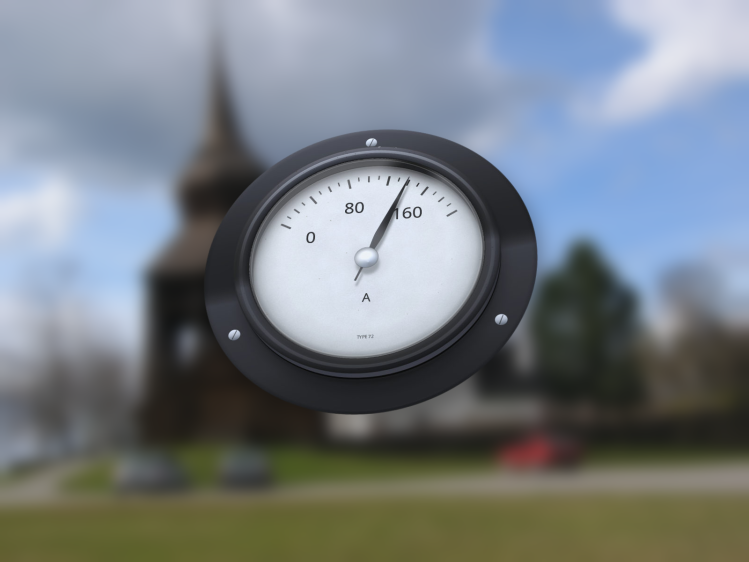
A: 140 A
